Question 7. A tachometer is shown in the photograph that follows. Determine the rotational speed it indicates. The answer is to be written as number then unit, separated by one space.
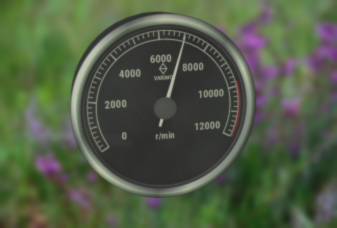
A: 7000 rpm
